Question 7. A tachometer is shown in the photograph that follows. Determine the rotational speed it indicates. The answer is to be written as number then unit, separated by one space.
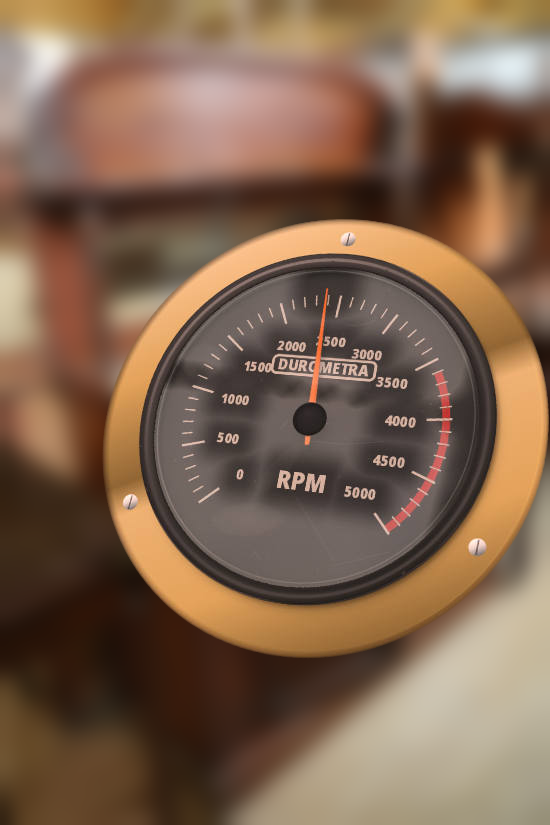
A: 2400 rpm
